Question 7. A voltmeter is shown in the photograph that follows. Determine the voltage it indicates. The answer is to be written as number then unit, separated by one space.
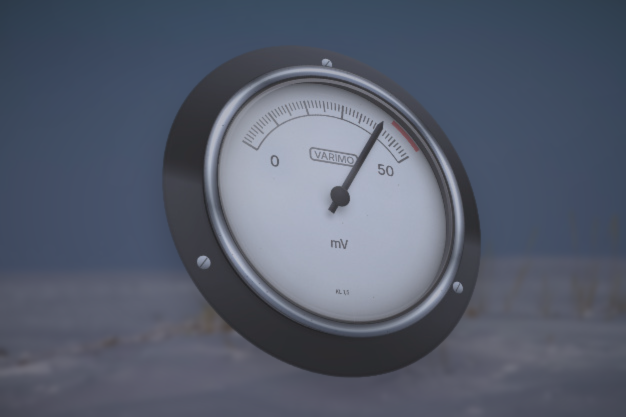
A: 40 mV
